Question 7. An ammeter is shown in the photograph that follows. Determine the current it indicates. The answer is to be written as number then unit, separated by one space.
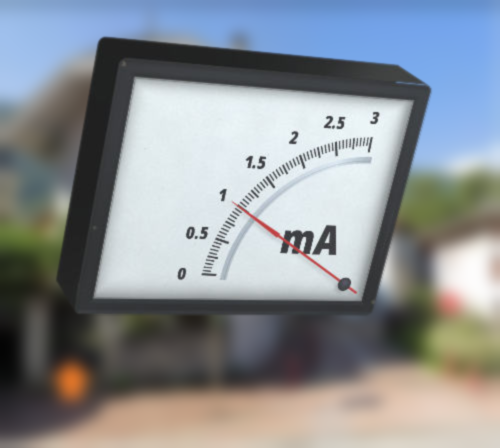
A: 1 mA
